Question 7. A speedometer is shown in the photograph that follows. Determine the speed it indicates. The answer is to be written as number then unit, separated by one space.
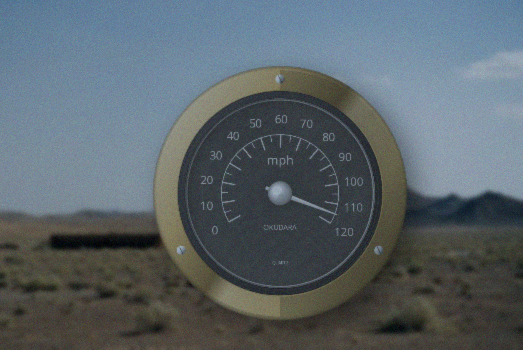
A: 115 mph
